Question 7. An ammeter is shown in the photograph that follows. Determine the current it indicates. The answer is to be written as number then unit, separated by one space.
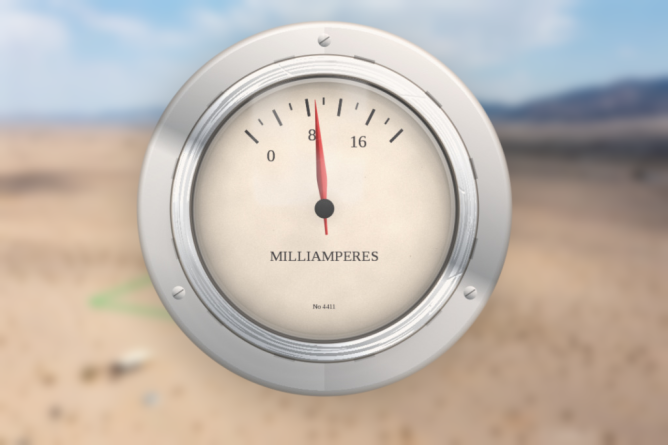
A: 9 mA
